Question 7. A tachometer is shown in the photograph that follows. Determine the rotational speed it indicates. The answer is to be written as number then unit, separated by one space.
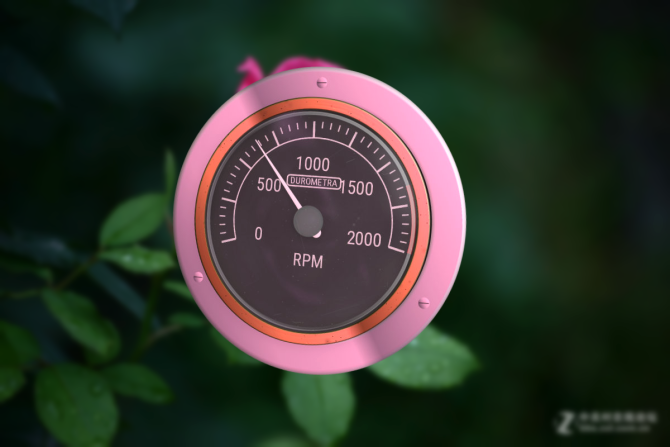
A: 650 rpm
